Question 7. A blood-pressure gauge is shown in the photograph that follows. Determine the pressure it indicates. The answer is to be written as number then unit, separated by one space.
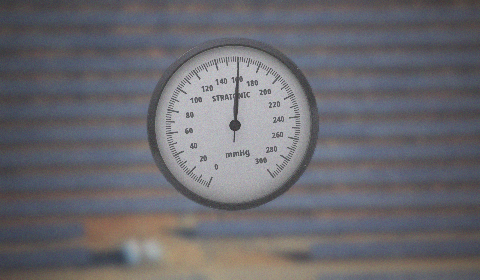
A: 160 mmHg
